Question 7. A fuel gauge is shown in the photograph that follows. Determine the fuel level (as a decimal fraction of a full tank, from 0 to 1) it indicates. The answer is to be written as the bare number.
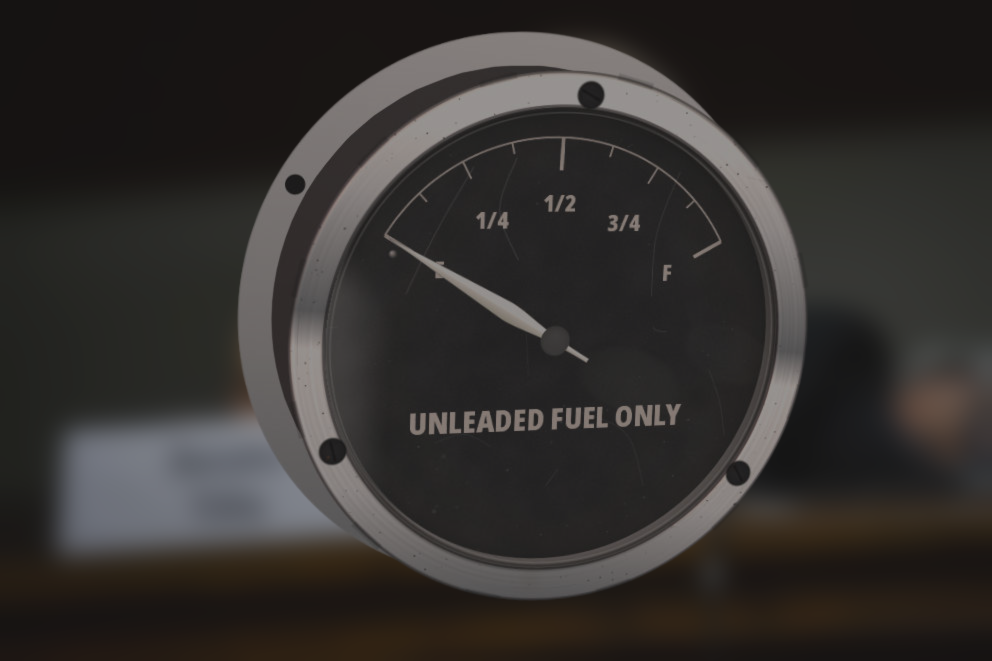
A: 0
